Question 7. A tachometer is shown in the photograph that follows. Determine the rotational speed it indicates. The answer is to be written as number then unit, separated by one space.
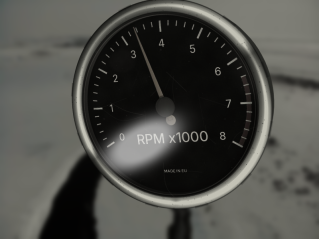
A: 3400 rpm
